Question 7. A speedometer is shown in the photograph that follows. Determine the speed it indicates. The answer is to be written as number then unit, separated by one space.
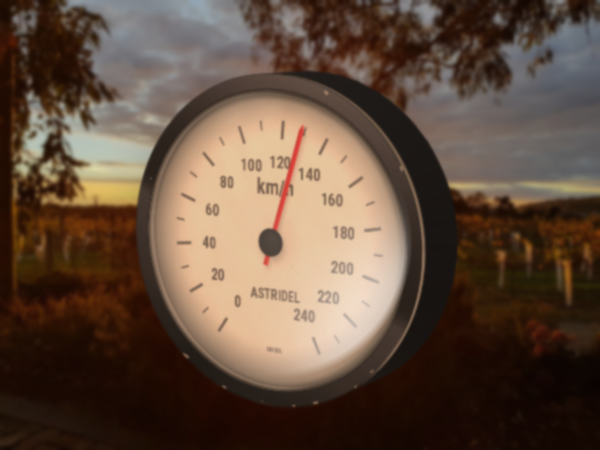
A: 130 km/h
